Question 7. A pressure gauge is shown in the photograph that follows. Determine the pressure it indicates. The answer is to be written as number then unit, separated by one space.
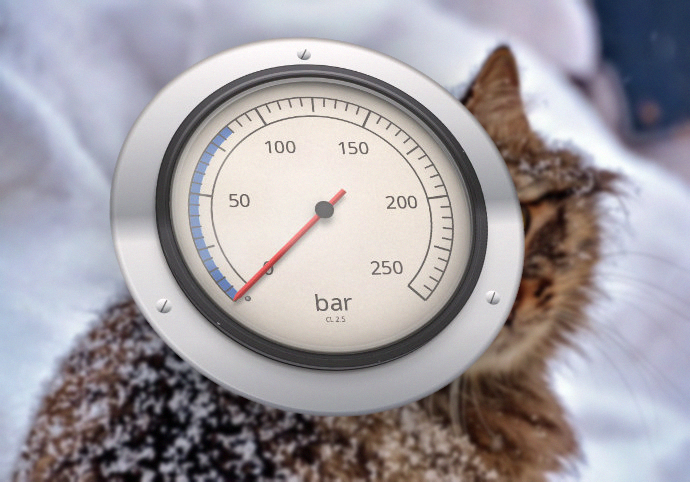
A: 0 bar
